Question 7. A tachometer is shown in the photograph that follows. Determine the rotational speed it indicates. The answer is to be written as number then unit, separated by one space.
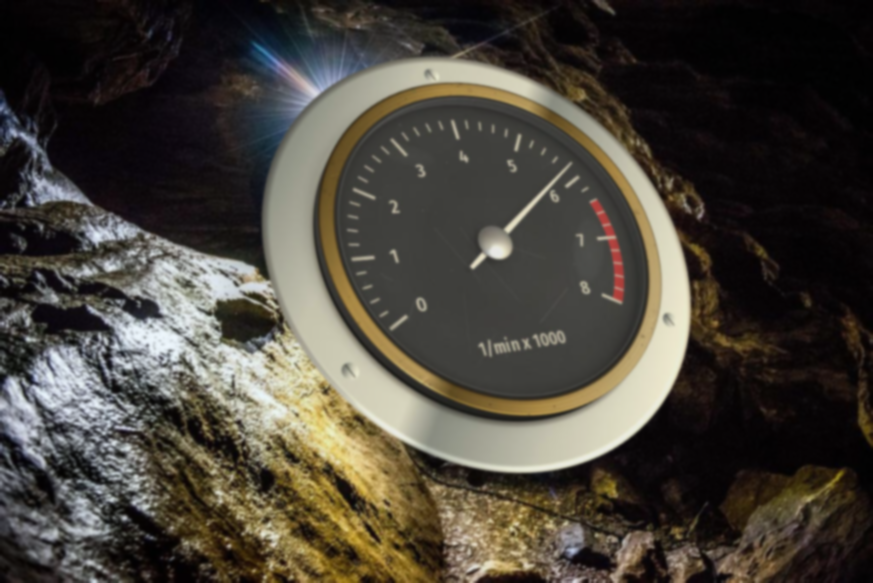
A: 5800 rpm
